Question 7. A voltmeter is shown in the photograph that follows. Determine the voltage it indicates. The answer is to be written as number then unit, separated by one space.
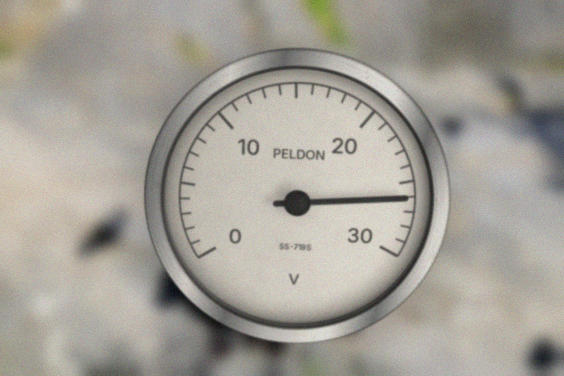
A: 26 V
